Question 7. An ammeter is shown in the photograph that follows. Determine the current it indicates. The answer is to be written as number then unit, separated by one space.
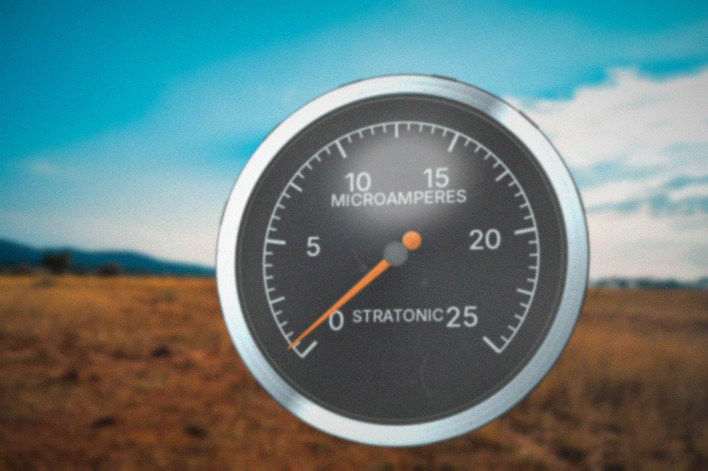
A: 0.5 µA
